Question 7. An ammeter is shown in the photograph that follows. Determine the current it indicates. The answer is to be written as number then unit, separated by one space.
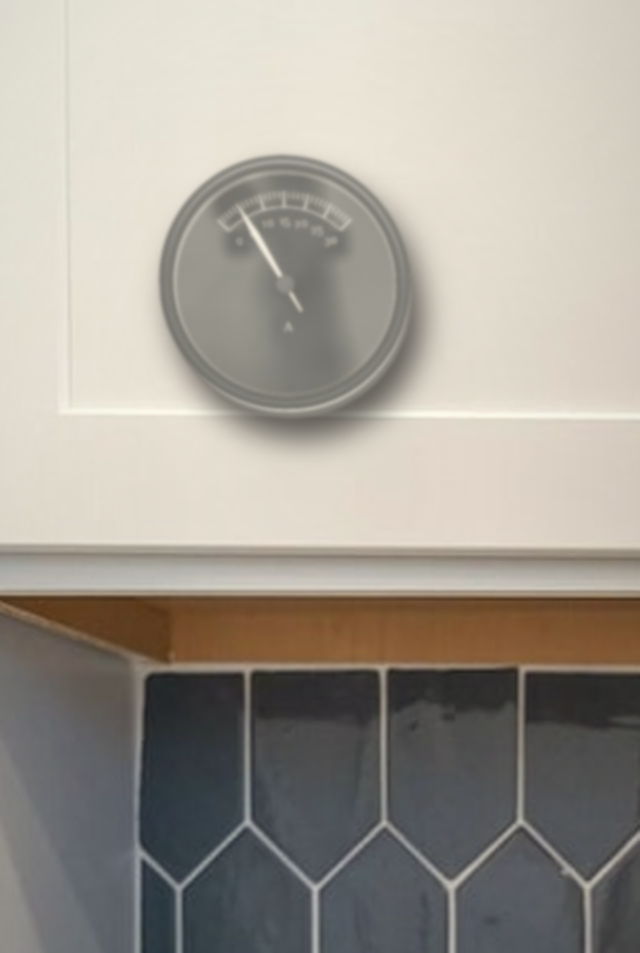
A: 5 A
